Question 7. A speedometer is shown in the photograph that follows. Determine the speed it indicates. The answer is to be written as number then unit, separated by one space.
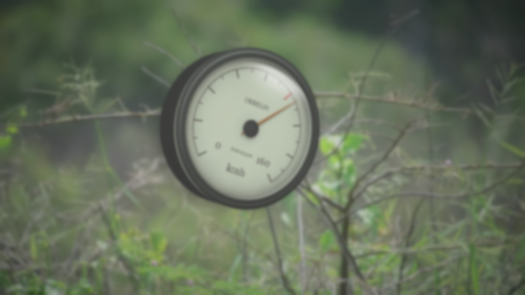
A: 105 km/h
